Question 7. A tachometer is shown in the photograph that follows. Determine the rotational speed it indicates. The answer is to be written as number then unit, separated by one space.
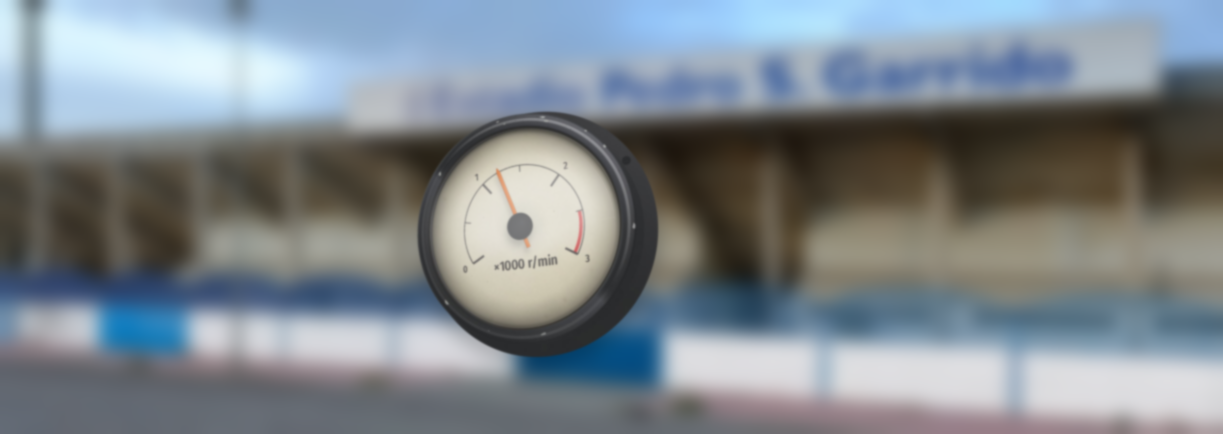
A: 1250 rpm
